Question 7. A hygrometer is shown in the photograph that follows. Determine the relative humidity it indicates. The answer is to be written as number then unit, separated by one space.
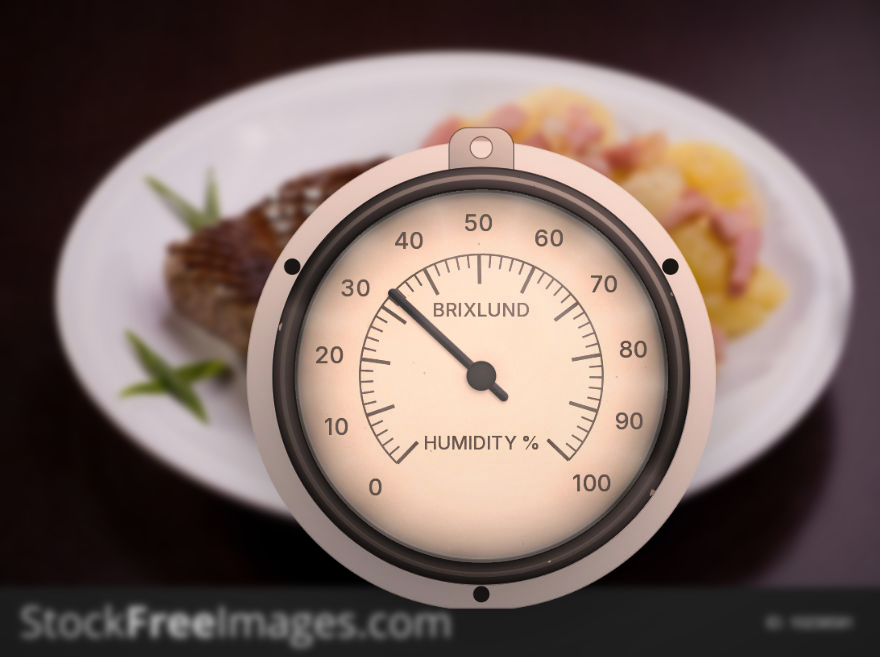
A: 33 %
